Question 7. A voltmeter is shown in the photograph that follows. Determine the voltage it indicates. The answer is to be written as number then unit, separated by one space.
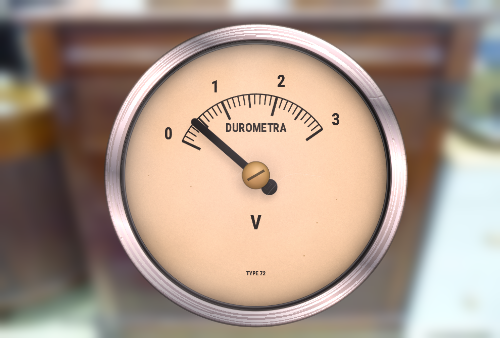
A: 0.4 V
